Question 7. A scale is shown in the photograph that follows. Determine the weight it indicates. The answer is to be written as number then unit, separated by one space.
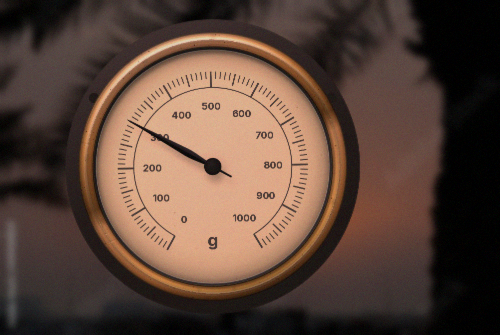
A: 300 g
